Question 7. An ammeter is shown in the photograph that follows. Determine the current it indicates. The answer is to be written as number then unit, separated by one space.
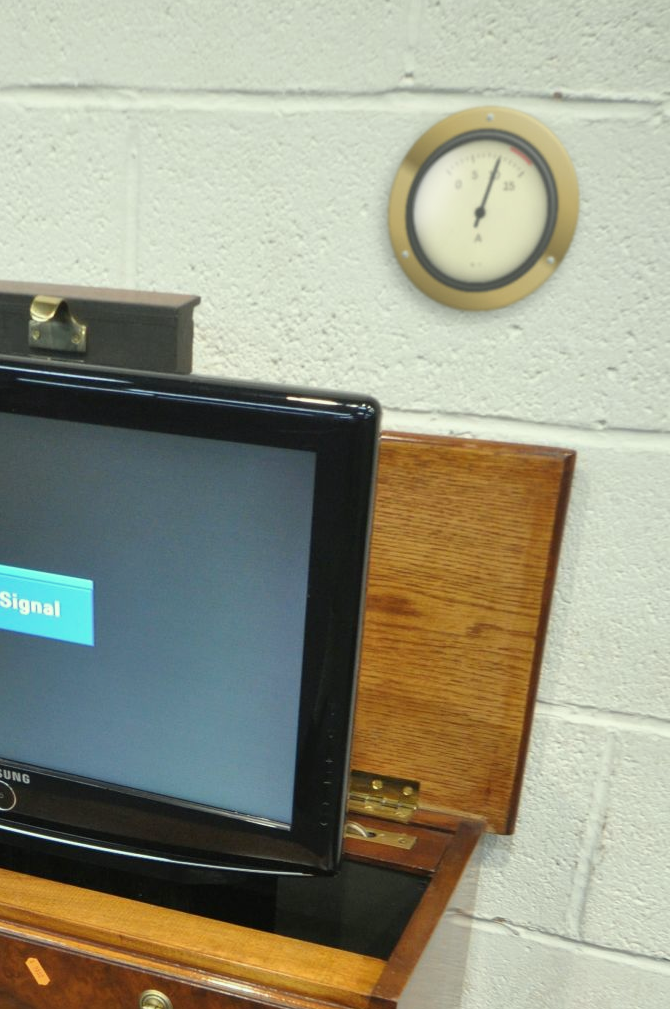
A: 10 A
